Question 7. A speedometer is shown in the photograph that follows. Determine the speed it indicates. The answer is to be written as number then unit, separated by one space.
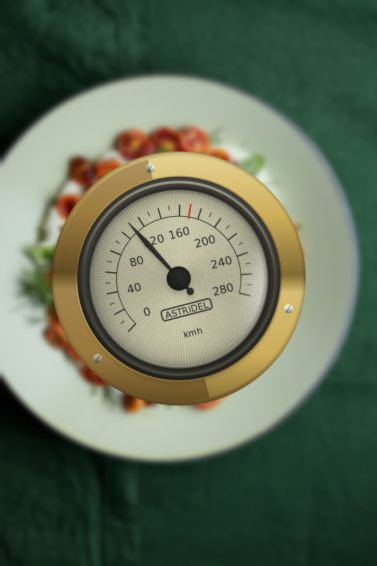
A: 110 km/h
